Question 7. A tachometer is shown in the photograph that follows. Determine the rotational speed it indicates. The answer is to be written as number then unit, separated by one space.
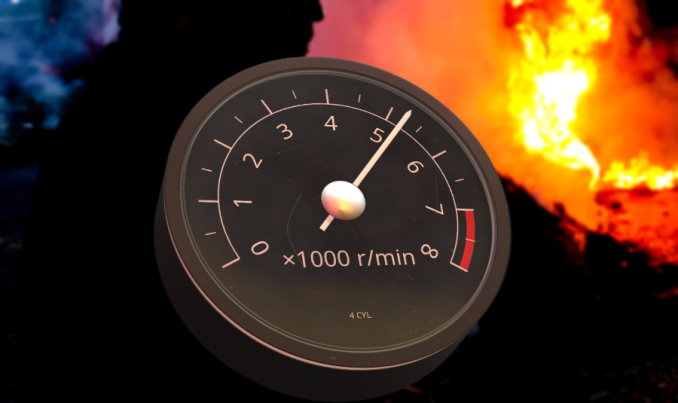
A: 5250 rpm
